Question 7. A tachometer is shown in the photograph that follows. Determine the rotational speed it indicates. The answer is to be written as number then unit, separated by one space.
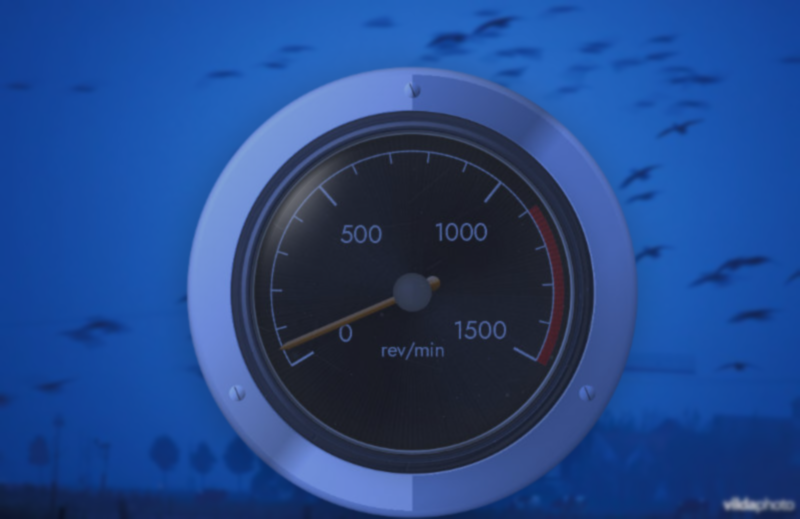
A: 50 rpm
